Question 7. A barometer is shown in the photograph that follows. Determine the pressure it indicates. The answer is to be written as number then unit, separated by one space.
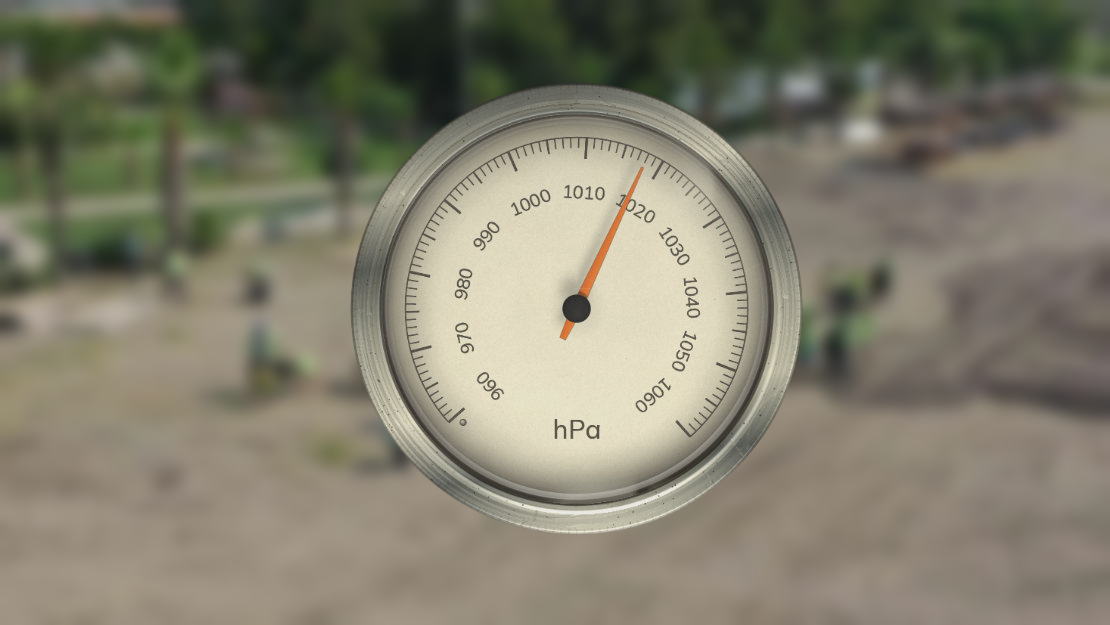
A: 1018 hPa
